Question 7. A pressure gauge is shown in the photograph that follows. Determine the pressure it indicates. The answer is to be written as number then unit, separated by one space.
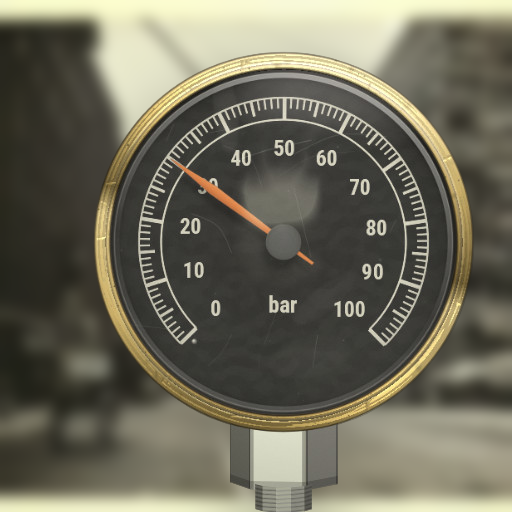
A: 30 bar
